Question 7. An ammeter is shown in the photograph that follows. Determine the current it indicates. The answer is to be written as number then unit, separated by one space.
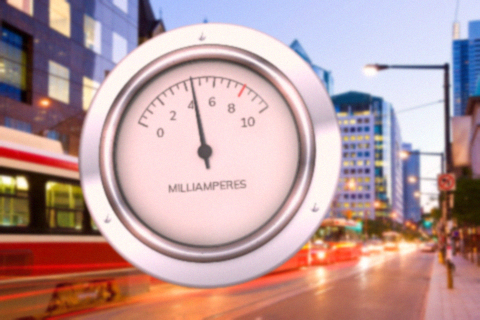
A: 4.5 mA
